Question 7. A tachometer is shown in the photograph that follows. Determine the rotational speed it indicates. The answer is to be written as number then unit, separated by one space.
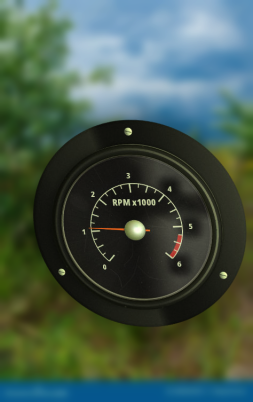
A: 1125 rpm
